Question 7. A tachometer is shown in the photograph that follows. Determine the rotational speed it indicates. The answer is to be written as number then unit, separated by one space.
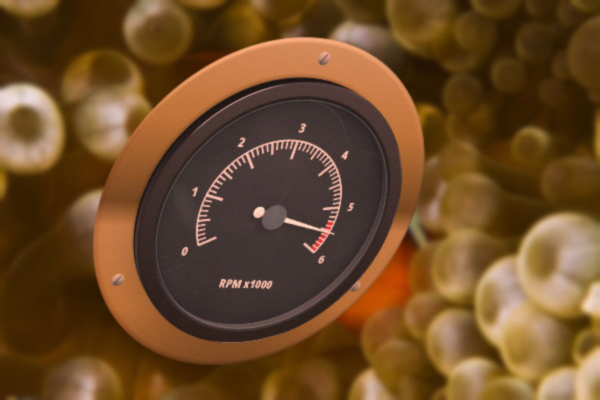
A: 5500 rpm
